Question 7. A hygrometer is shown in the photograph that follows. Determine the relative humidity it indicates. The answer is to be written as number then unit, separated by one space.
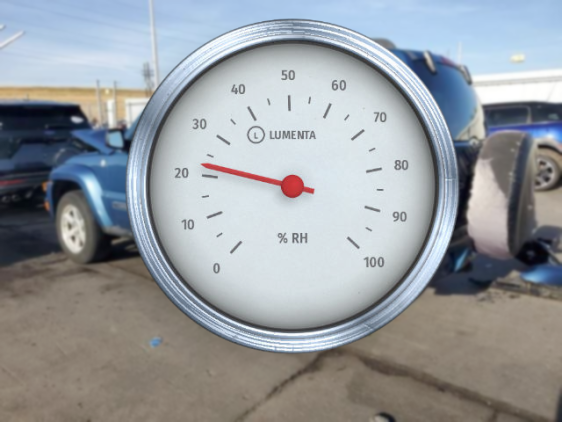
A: 22.5 %
